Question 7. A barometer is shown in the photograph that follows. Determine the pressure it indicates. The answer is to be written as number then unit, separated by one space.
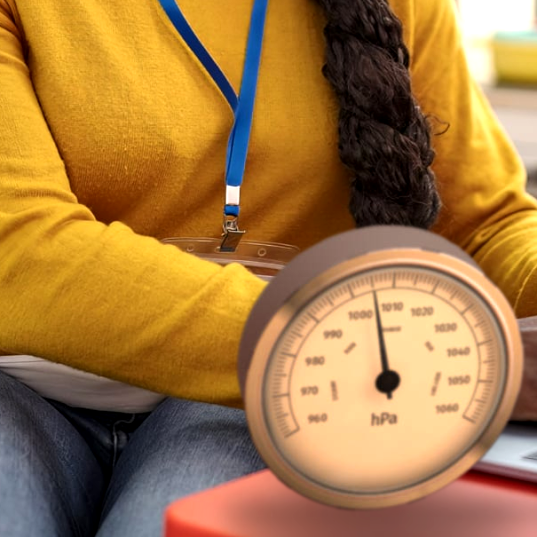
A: 1005 hPa
